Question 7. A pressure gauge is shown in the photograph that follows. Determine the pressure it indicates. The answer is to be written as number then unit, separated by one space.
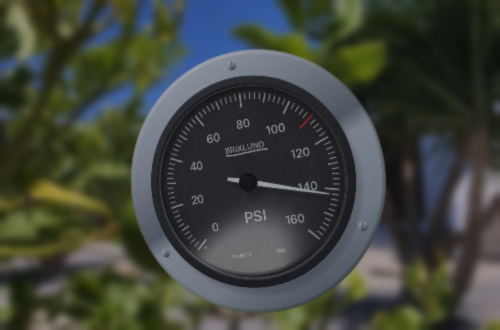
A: 142 psi
